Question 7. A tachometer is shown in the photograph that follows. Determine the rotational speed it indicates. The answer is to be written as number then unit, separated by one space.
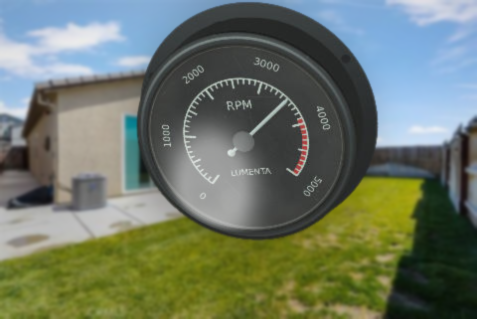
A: 3500 rpm
